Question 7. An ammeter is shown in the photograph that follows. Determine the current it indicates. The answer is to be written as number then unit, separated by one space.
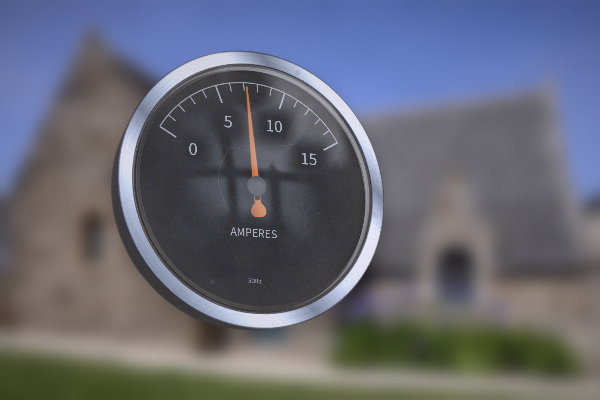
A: 7 A
